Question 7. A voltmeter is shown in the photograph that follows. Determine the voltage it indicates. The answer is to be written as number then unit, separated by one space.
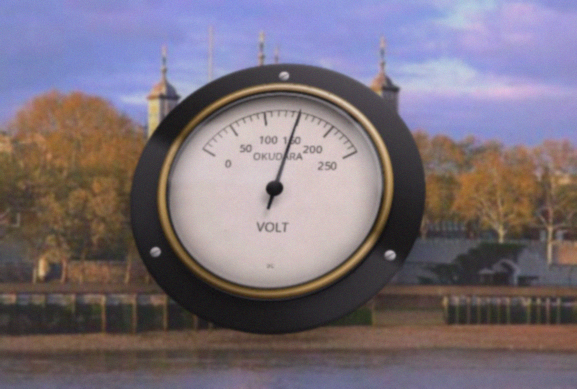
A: 150 V
